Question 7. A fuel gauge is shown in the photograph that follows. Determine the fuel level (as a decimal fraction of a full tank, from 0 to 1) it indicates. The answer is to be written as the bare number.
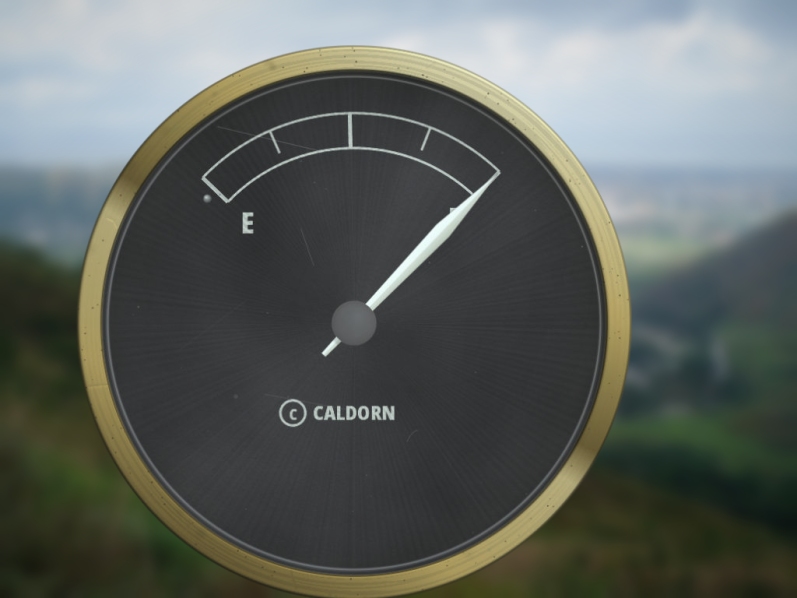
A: 1
